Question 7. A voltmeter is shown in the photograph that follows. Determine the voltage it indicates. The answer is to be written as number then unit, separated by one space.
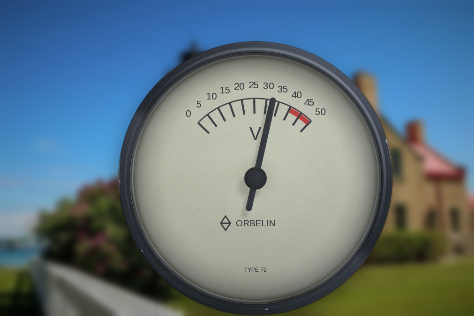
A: 32.5 V
